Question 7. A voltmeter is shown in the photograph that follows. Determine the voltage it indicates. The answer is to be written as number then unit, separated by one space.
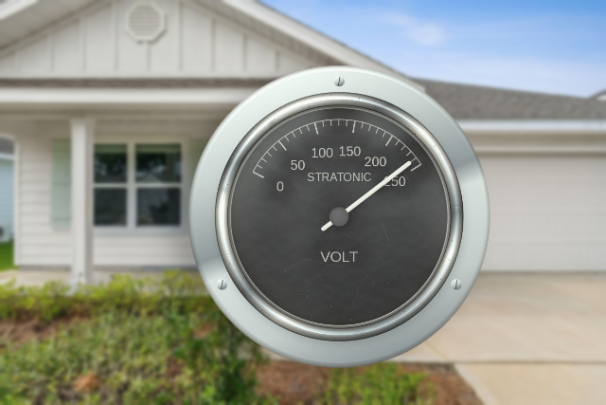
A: 240 V
